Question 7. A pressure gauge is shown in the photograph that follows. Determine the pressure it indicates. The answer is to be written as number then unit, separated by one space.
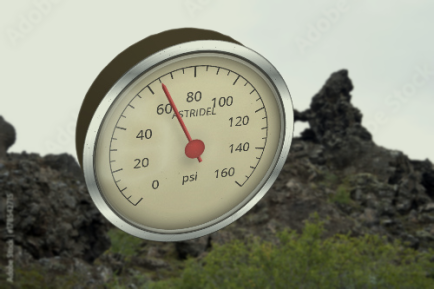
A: 65 psi
